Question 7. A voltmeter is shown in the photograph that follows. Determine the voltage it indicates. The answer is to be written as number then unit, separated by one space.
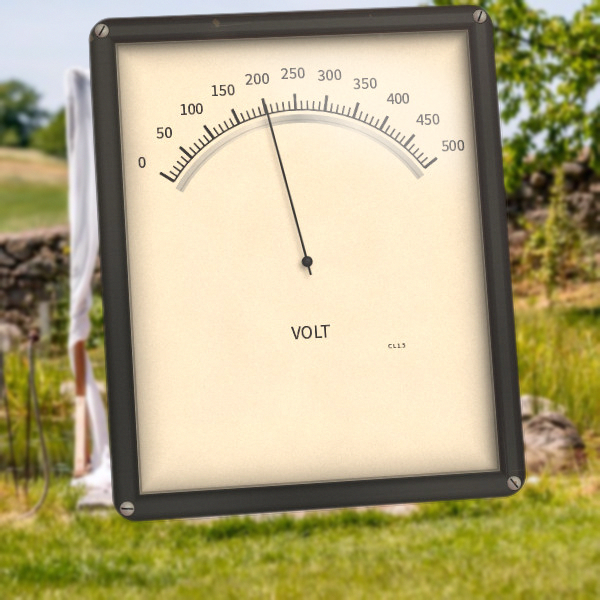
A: 200 V
